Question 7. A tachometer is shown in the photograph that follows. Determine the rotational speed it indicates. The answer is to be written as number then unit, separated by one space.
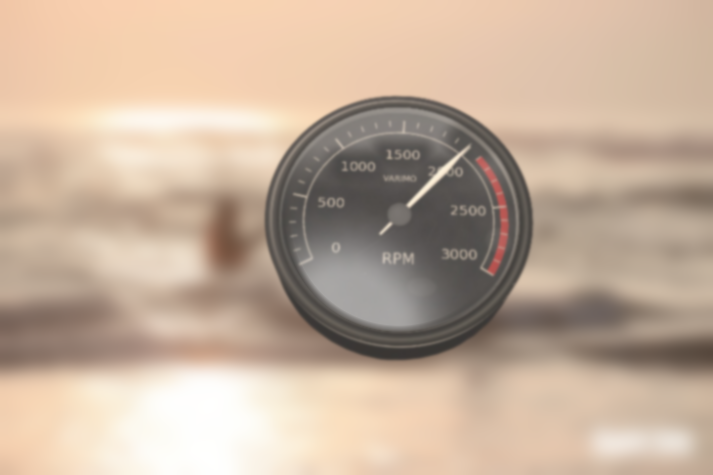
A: 2000 rpm
